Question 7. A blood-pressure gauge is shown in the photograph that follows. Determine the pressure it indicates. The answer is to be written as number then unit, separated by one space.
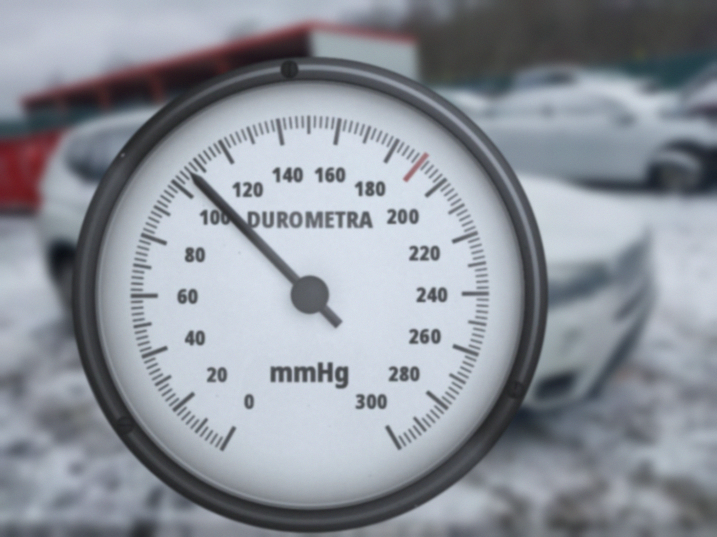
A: 106 mmHg
